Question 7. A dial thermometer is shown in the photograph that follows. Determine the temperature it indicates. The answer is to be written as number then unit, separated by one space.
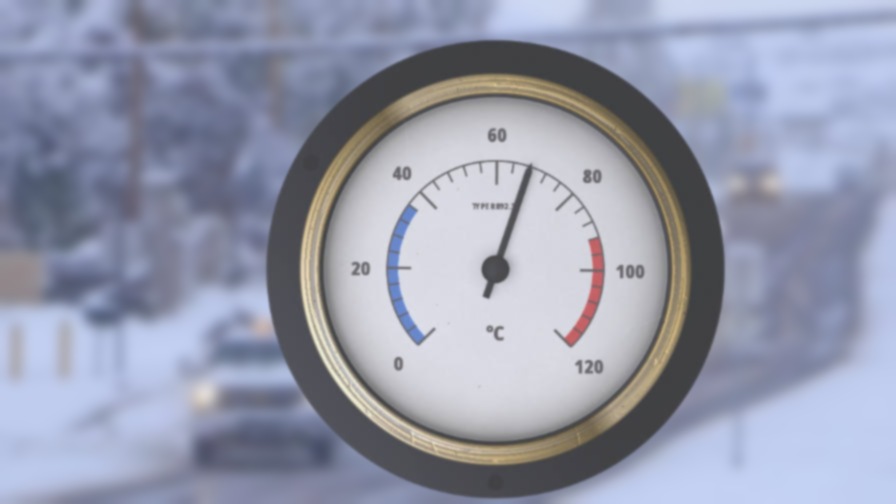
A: 68 °C
